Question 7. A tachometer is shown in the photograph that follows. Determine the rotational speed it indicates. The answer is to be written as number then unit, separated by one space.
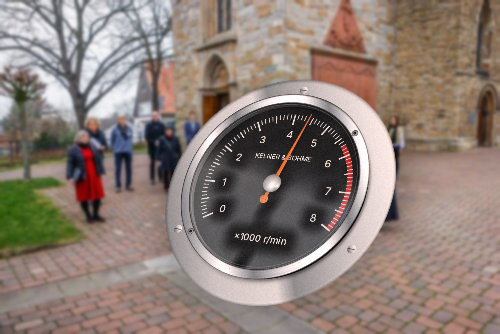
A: 4500 rpm
